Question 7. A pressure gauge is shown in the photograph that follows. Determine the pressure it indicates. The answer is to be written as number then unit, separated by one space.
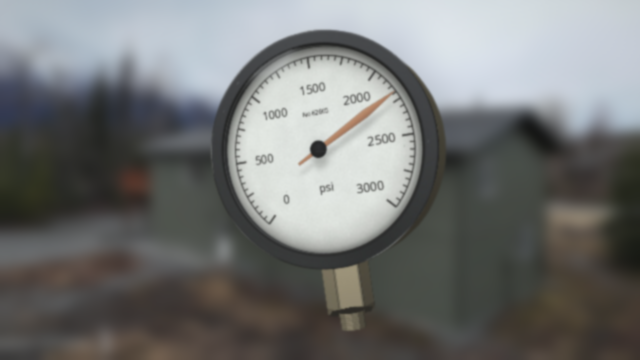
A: 2200 psi
